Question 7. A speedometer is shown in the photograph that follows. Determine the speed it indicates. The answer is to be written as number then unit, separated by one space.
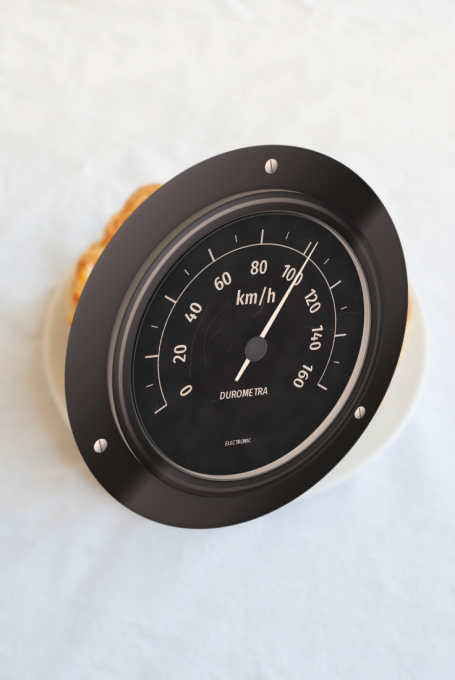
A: 100 km/h
